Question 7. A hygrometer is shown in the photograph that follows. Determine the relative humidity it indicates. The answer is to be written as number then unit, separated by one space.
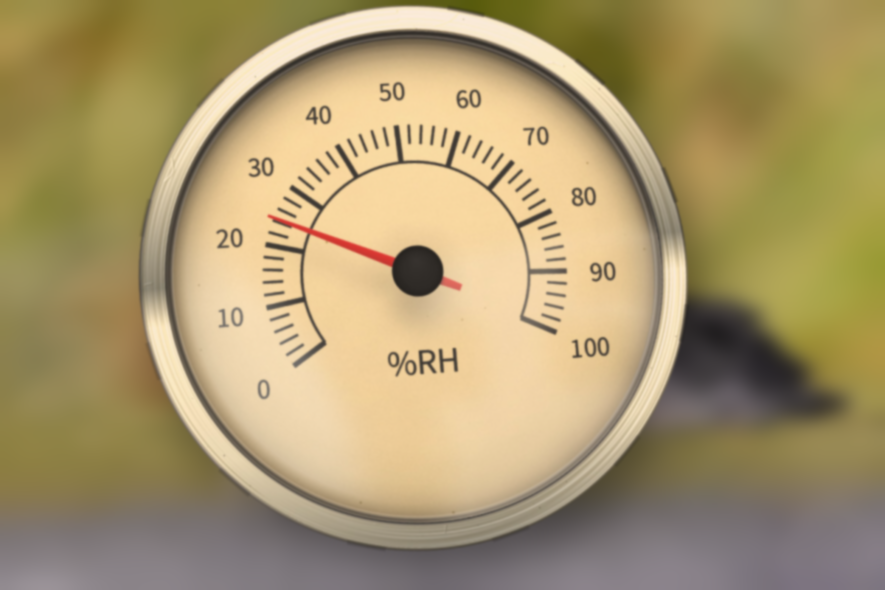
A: 24 %
